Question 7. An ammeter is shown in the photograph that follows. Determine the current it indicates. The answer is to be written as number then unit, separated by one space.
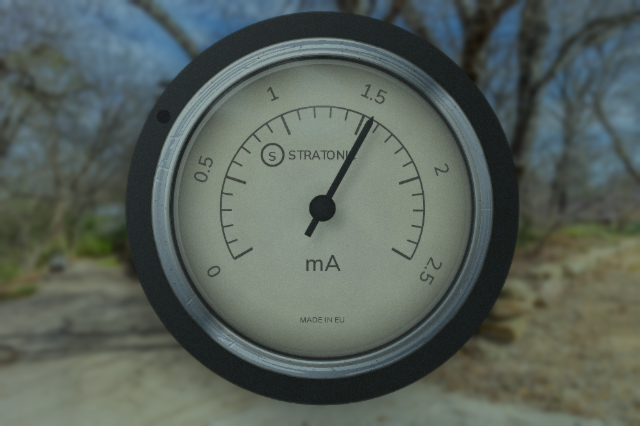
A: 1.55 mA
